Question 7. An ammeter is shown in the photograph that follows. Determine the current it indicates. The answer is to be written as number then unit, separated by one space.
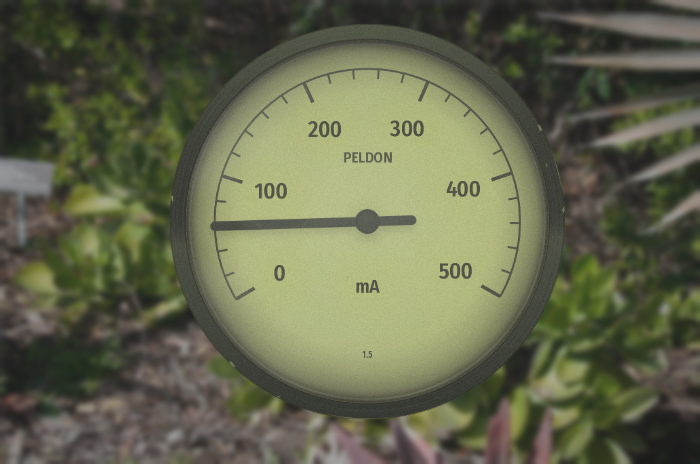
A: 60 mA
